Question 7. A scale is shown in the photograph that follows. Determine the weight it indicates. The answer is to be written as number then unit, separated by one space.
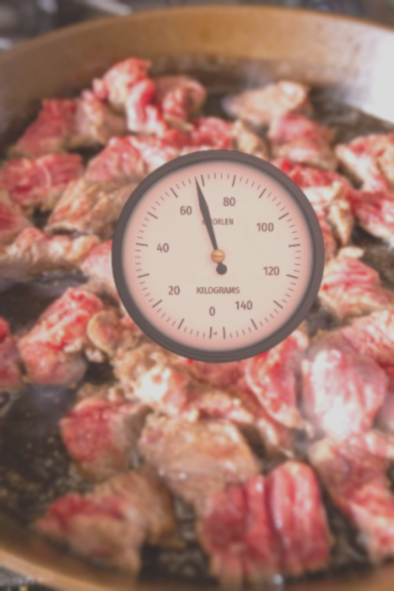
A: 68 kg
